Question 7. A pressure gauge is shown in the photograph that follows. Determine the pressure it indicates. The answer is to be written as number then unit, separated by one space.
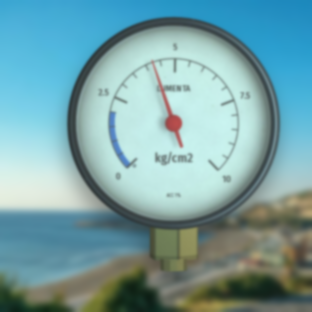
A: 4.25 kg/cm²
